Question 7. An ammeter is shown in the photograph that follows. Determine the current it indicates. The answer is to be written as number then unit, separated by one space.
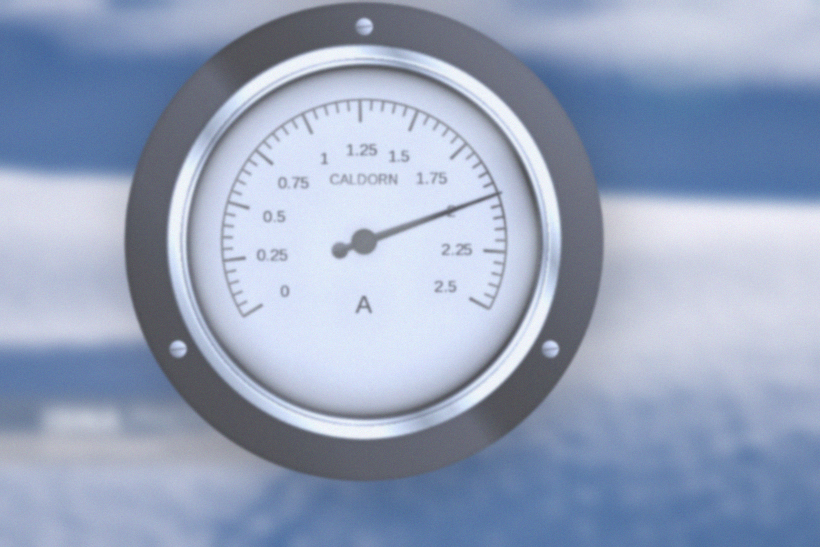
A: 2 A
